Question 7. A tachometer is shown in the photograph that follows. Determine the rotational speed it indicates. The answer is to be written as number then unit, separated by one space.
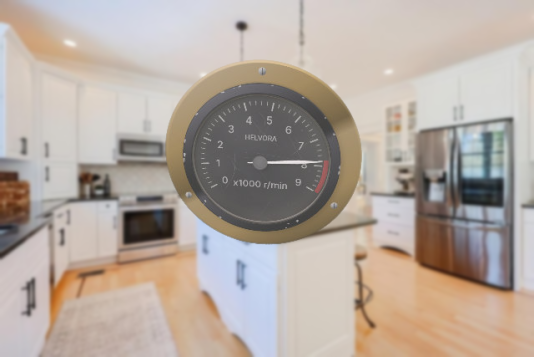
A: 7800 rpm
